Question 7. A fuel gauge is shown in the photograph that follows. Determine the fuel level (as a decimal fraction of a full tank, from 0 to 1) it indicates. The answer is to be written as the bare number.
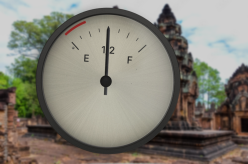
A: 0.5
